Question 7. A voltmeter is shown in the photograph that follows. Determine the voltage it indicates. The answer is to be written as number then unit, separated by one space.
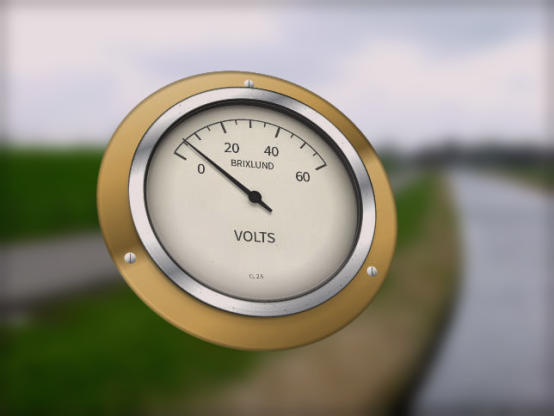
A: 5 V
